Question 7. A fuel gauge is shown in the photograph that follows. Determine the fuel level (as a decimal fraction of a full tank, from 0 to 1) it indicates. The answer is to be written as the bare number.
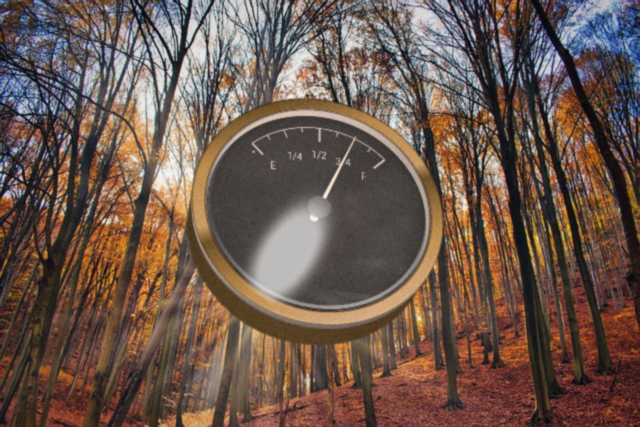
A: 0.75
